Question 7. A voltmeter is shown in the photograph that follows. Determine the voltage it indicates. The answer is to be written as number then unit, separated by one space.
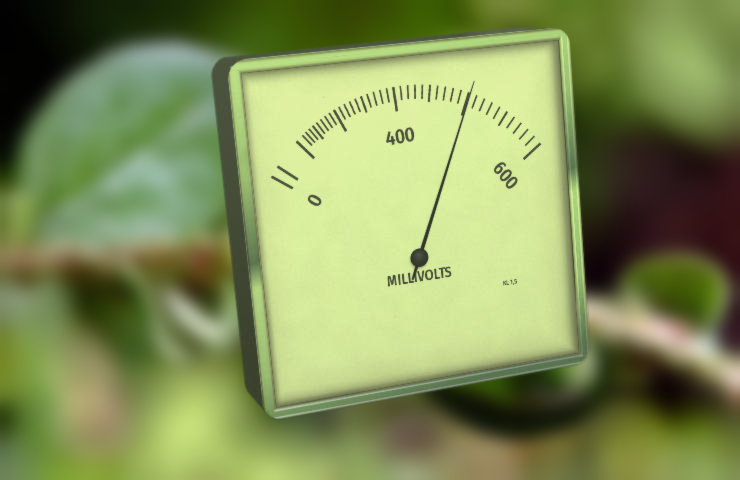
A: 500 mV
